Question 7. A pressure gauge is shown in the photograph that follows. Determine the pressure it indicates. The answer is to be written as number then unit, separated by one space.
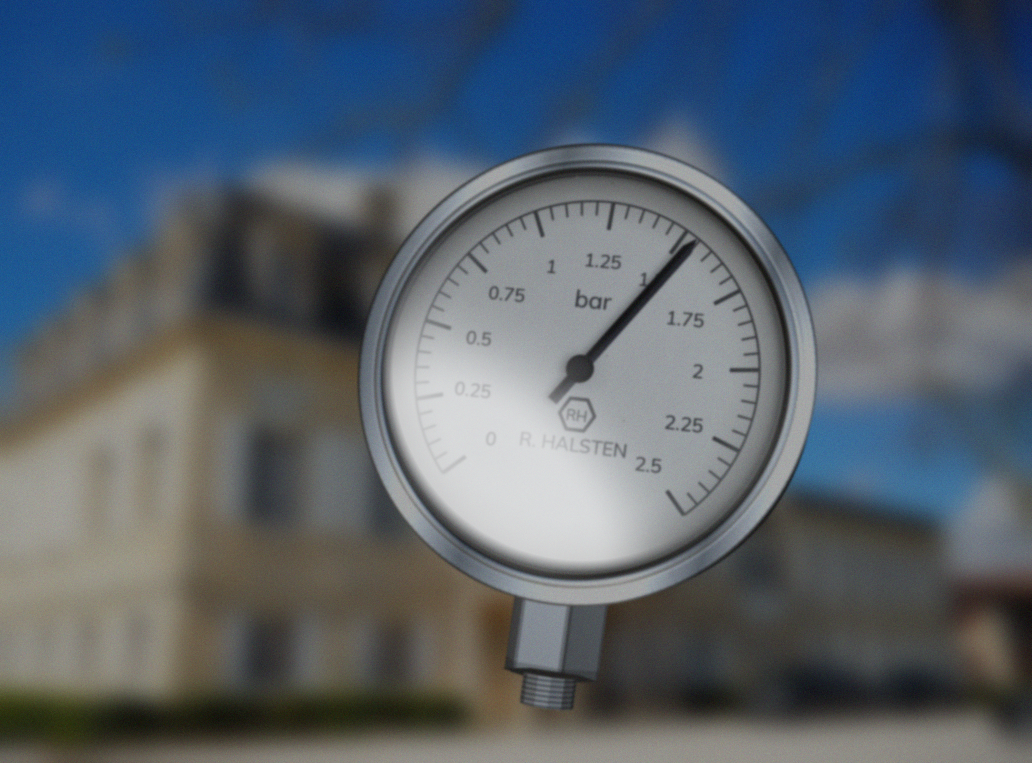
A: 1.55 bar
